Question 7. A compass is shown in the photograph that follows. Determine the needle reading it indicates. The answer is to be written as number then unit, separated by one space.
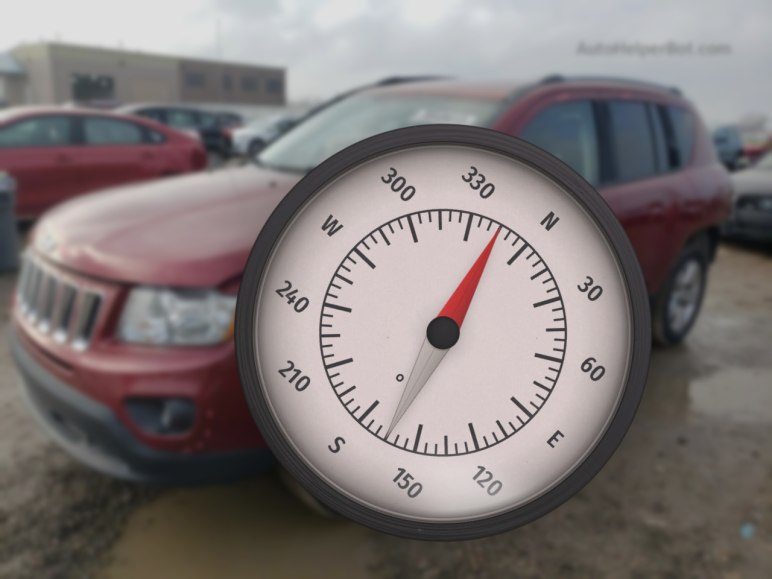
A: 345 °
